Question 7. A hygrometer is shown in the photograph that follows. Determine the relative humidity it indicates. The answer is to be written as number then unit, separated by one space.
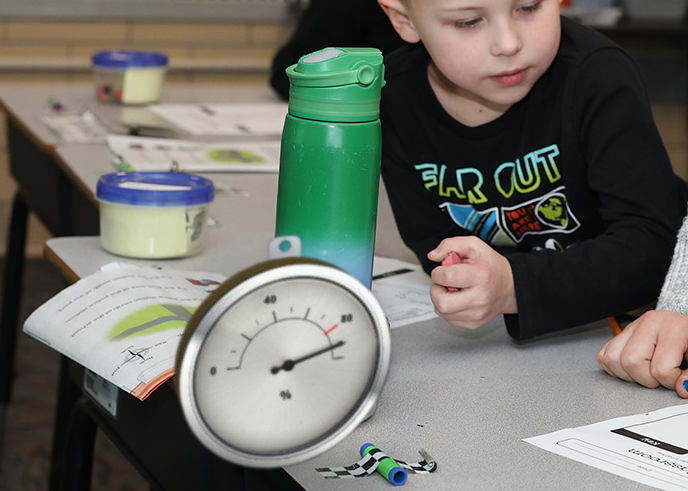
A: 90 %
